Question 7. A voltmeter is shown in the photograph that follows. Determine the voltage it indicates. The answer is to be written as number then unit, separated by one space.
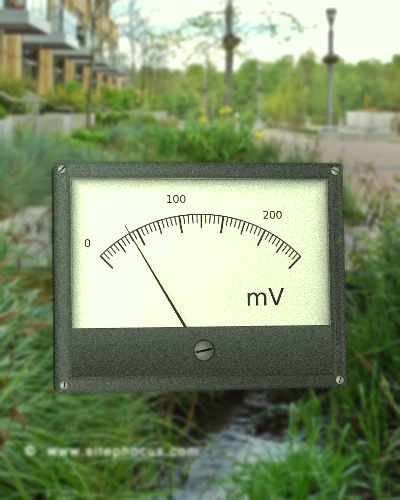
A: 40 mV
